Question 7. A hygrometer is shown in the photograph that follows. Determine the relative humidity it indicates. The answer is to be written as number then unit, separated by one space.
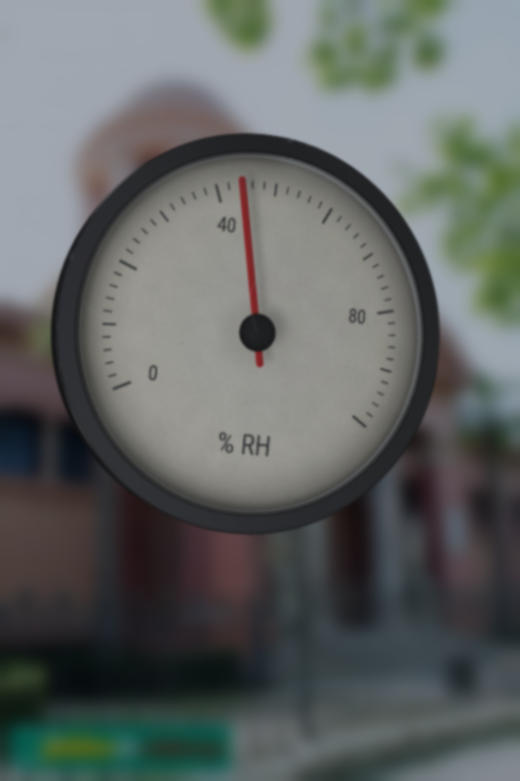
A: 44 %
